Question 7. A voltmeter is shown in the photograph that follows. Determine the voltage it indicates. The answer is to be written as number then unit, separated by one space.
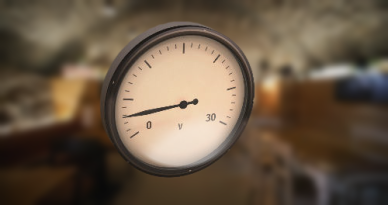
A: 3 V
